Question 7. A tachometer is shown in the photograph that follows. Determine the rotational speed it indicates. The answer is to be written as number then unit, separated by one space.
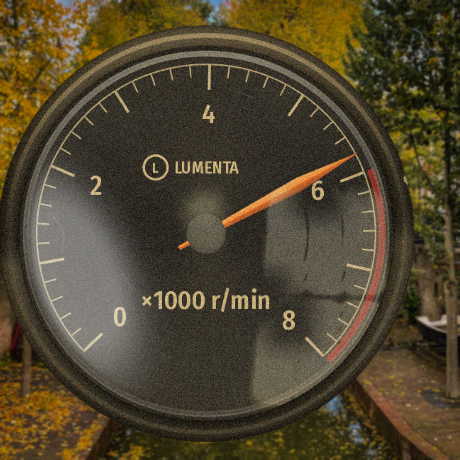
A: 5800 rpm
